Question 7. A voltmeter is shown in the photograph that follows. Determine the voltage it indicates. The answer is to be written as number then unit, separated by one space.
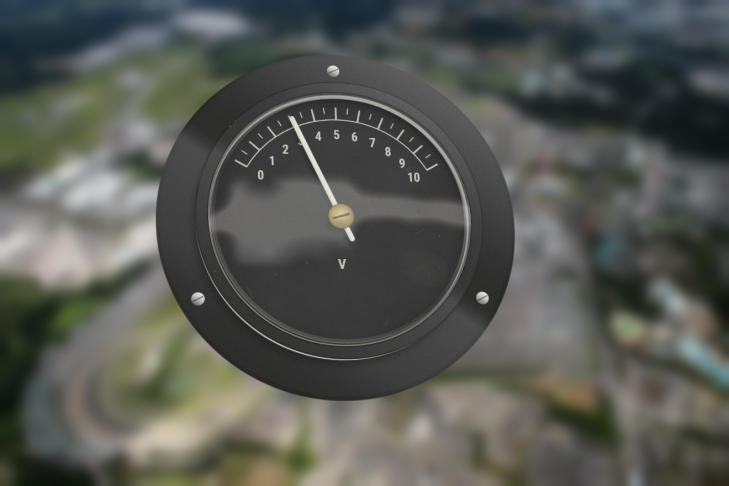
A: 3 V
